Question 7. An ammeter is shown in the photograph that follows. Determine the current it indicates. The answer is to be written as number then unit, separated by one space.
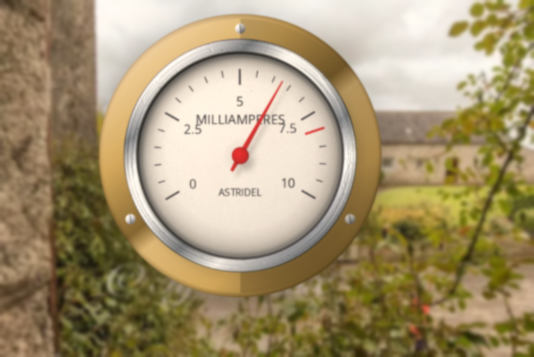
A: 6.25 mA
